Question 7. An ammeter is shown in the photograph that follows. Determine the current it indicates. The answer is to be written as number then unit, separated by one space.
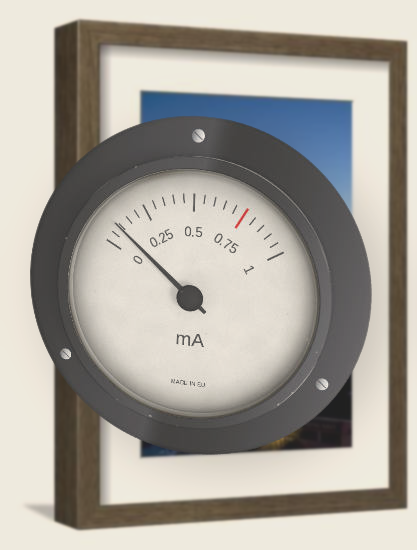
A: 0.1 mA
